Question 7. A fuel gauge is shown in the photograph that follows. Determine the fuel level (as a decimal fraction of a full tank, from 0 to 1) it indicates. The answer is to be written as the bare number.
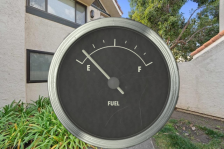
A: 0.125
